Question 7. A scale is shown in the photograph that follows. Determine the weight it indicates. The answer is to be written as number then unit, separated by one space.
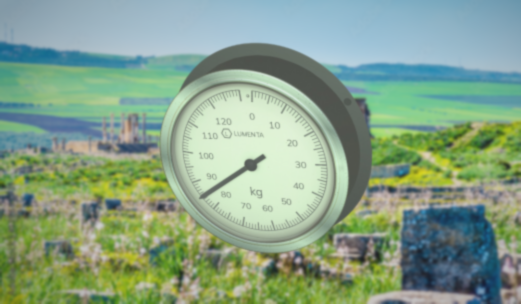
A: 85 kg
